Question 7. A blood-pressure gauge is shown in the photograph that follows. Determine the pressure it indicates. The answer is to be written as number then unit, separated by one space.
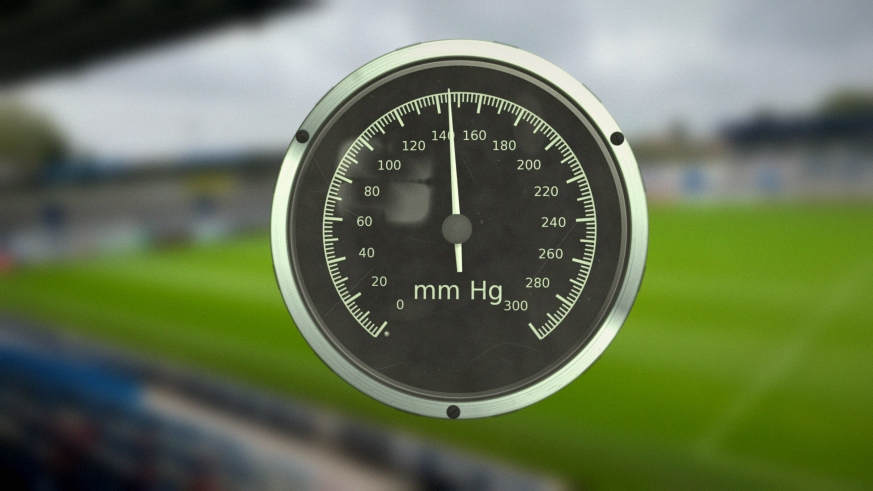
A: 146 mmHg
